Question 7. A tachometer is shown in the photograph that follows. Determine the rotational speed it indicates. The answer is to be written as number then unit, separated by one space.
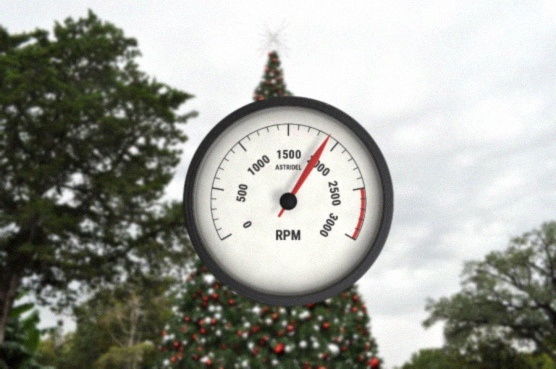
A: 1900 rpm
